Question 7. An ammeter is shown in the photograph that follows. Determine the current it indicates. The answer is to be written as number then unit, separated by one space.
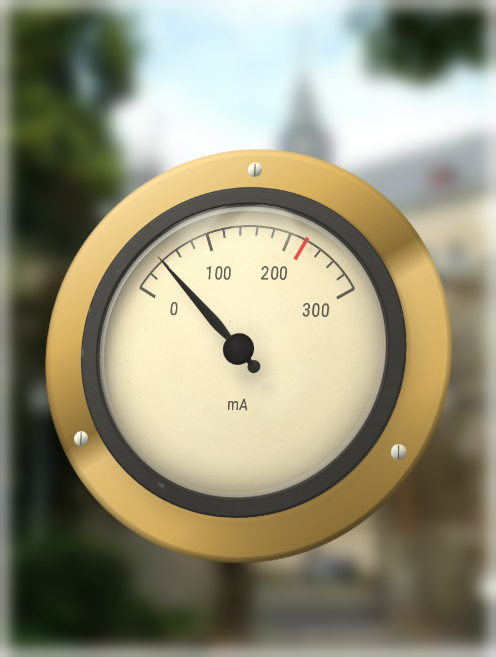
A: 40 mA
